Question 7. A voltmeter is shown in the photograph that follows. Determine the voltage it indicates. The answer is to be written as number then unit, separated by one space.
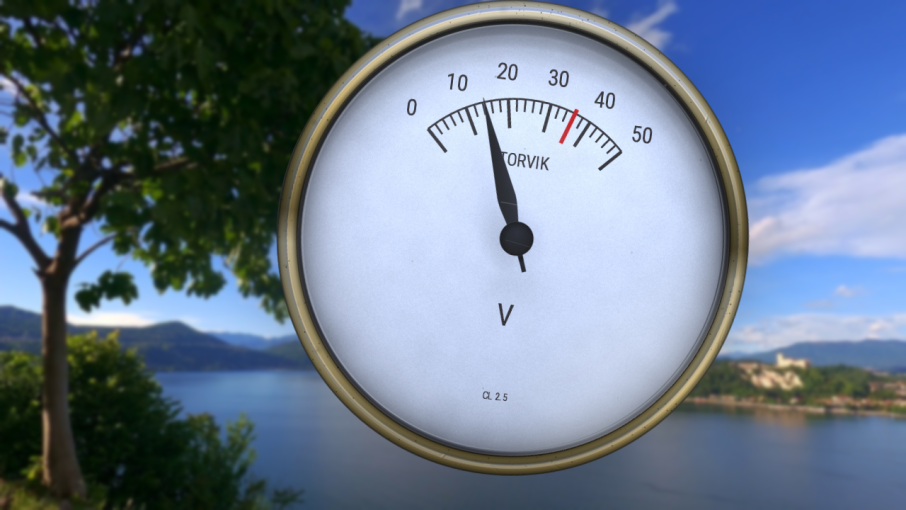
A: 14 V
